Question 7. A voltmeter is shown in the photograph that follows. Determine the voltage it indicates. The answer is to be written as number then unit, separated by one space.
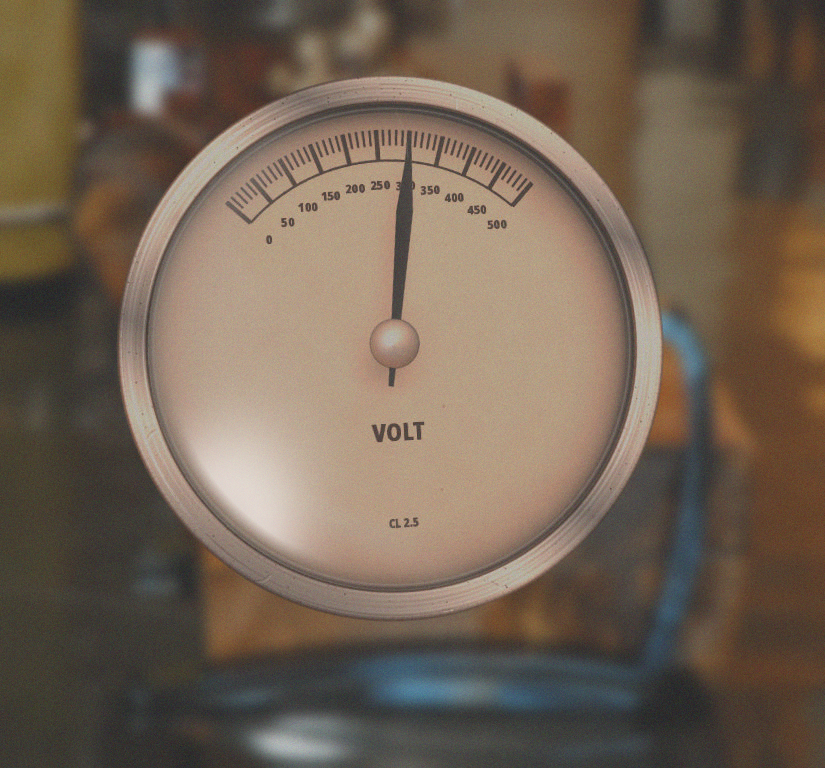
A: 300 V
